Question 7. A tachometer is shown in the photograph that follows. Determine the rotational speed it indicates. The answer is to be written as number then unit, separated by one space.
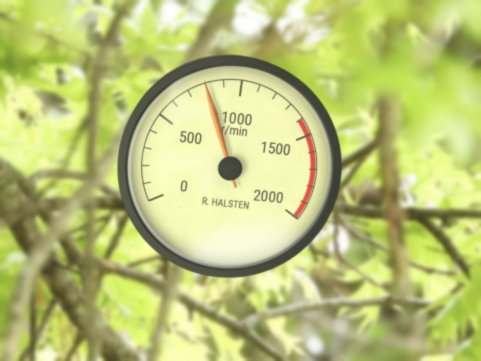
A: 800 rpm
